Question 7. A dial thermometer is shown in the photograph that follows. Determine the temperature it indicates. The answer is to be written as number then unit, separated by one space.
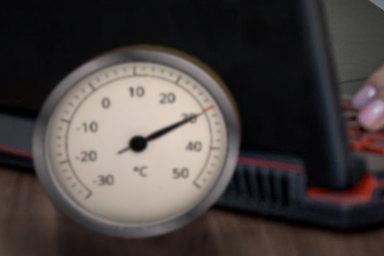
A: 30 °C
